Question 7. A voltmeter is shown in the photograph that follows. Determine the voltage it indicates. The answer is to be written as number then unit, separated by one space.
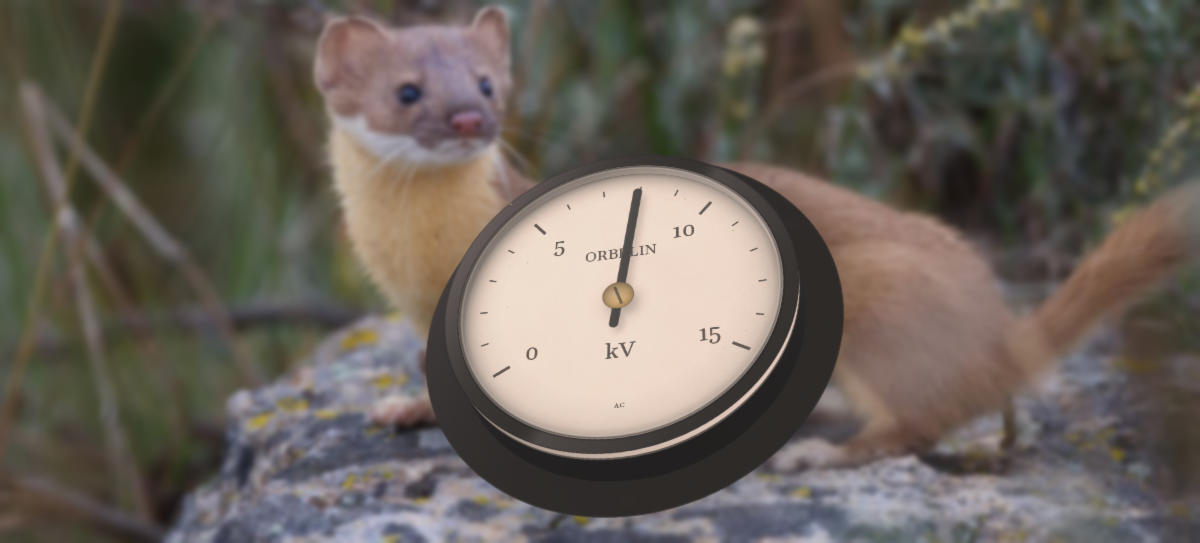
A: 8 kV
